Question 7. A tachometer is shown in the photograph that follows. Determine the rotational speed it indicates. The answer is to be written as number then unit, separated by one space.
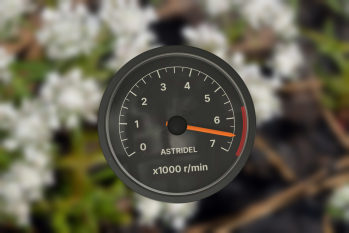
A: 6500 rpm
